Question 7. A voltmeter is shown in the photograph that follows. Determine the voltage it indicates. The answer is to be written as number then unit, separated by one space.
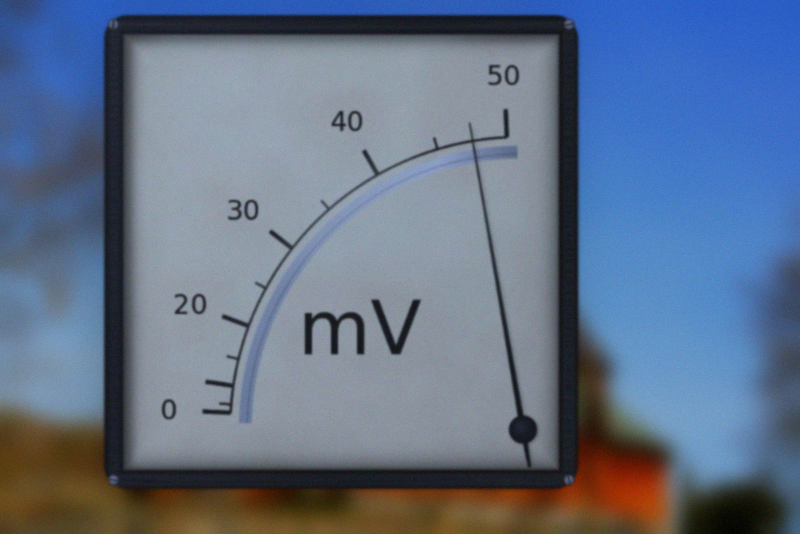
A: 47.5 mV
